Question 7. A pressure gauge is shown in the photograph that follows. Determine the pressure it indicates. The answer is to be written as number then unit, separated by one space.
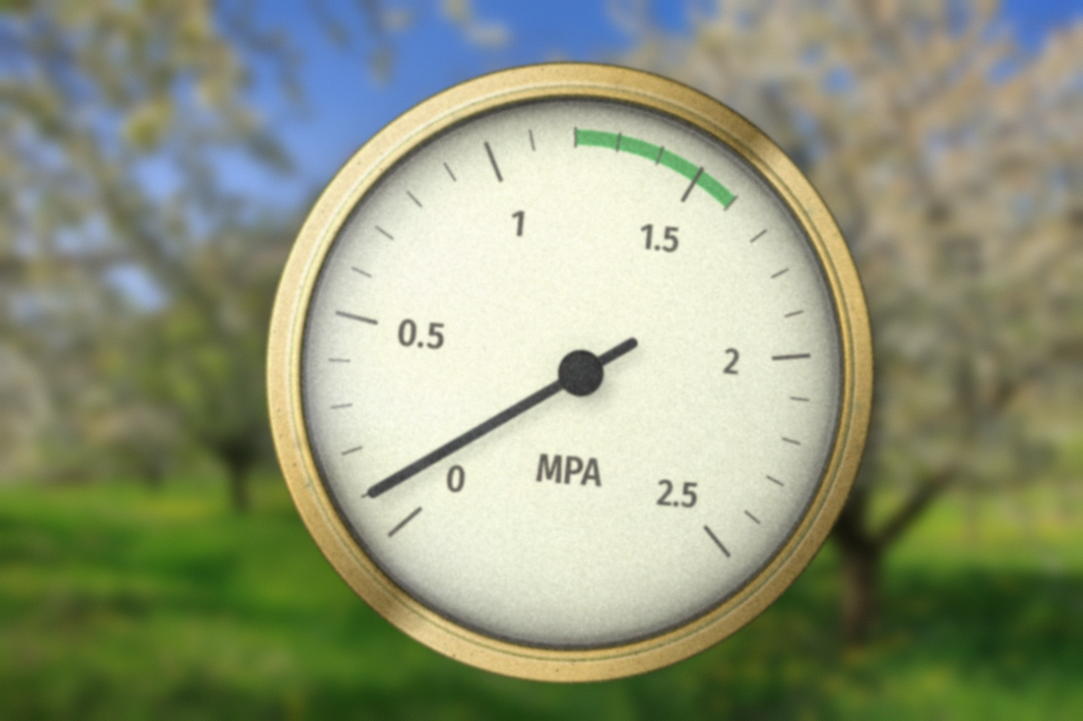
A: 0.1 MPa
